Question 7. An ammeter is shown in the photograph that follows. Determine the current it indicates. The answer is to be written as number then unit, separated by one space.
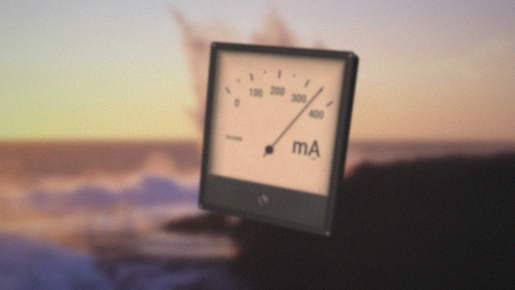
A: 350 mA
